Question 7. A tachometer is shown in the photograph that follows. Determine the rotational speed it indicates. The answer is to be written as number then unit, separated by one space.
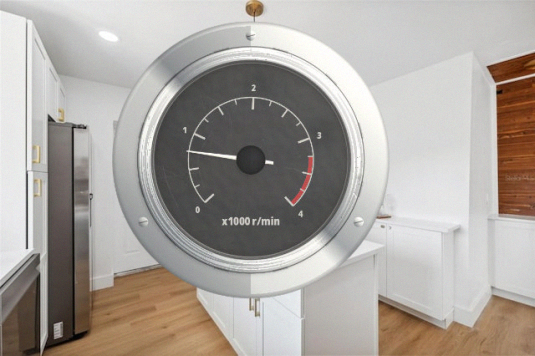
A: 750 rpm
